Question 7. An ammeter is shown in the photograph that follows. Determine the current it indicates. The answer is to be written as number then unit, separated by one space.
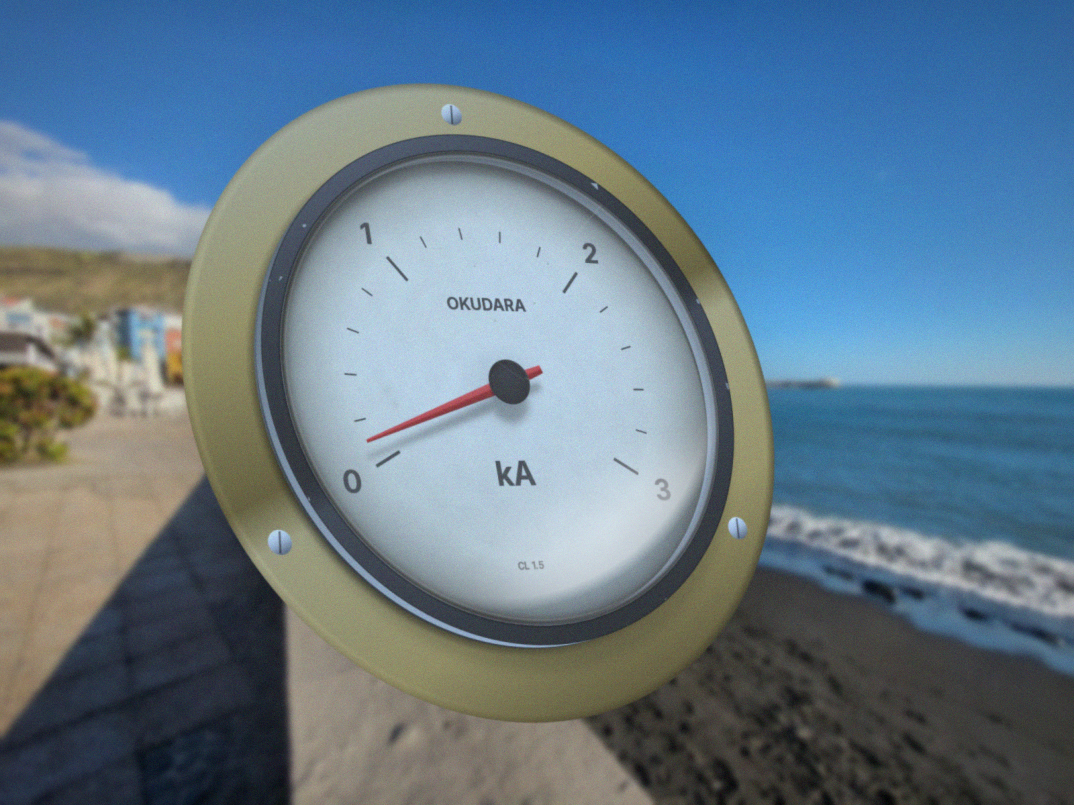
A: 0.1 kA
